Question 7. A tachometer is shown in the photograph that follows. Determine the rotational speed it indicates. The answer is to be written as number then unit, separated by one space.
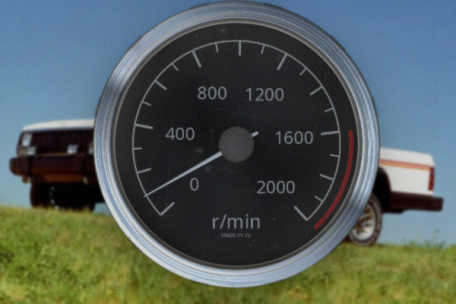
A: 100 rpm
